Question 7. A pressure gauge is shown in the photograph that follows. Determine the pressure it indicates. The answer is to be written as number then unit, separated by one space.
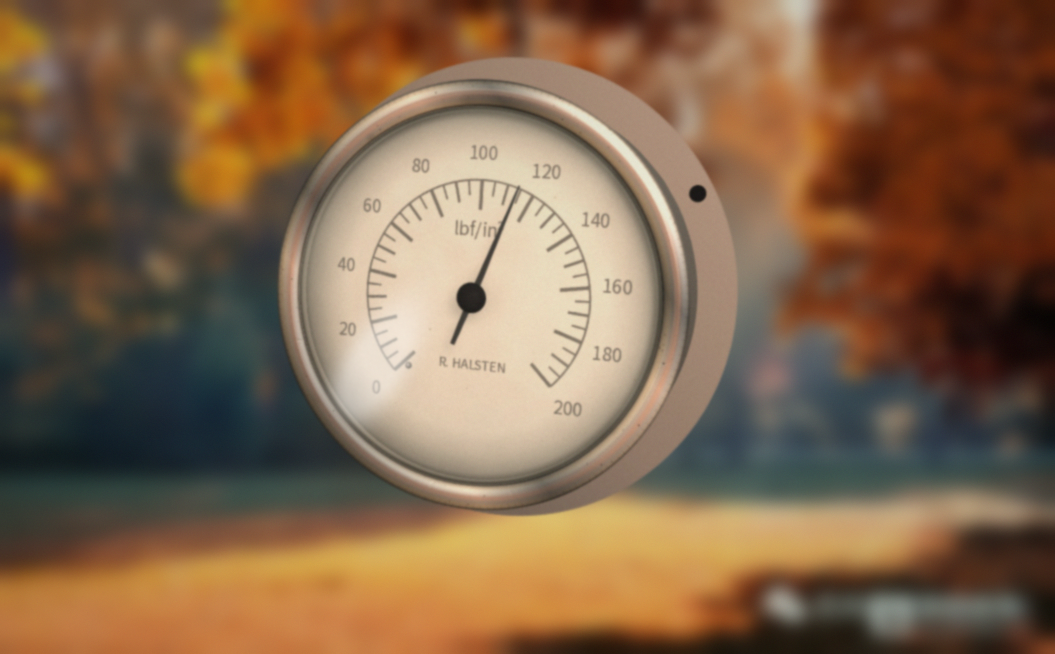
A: 115 psi
